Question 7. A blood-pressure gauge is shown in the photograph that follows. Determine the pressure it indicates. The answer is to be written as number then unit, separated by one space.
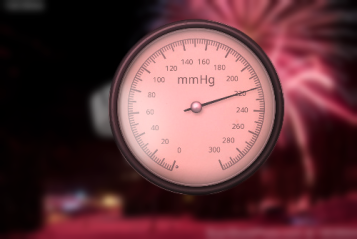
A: 220 mmHg
